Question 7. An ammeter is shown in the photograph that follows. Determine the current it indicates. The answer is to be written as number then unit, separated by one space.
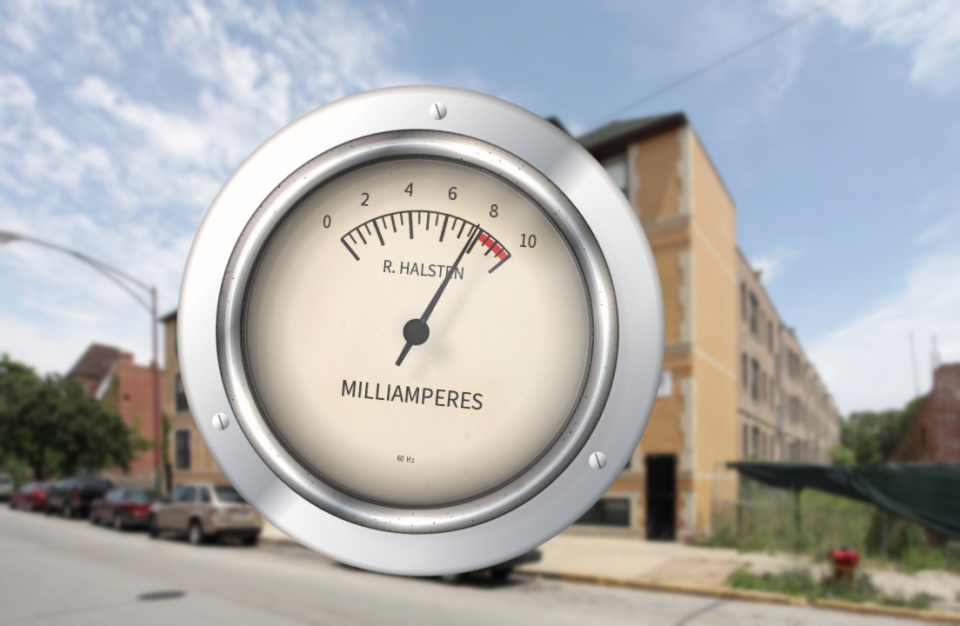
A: 7.75 mA
